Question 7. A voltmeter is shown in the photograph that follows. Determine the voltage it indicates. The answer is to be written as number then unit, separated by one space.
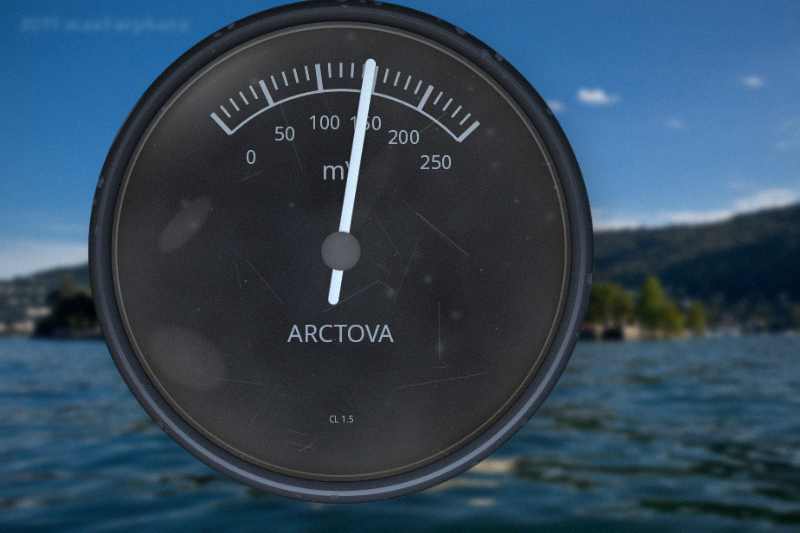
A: 145 mV
